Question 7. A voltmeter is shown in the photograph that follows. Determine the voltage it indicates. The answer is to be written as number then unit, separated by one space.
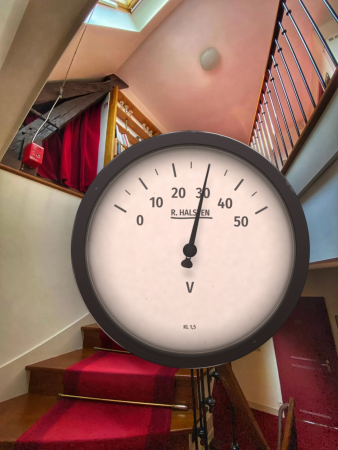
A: 30 V
